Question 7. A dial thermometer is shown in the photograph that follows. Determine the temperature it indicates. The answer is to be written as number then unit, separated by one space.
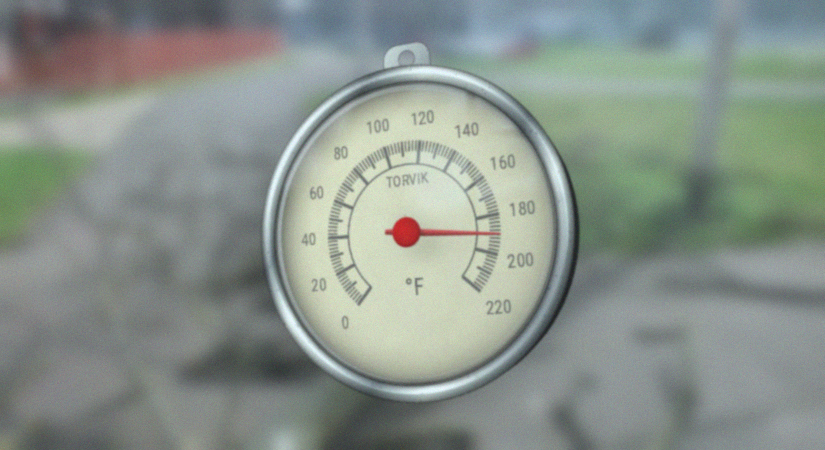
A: 190 °F
